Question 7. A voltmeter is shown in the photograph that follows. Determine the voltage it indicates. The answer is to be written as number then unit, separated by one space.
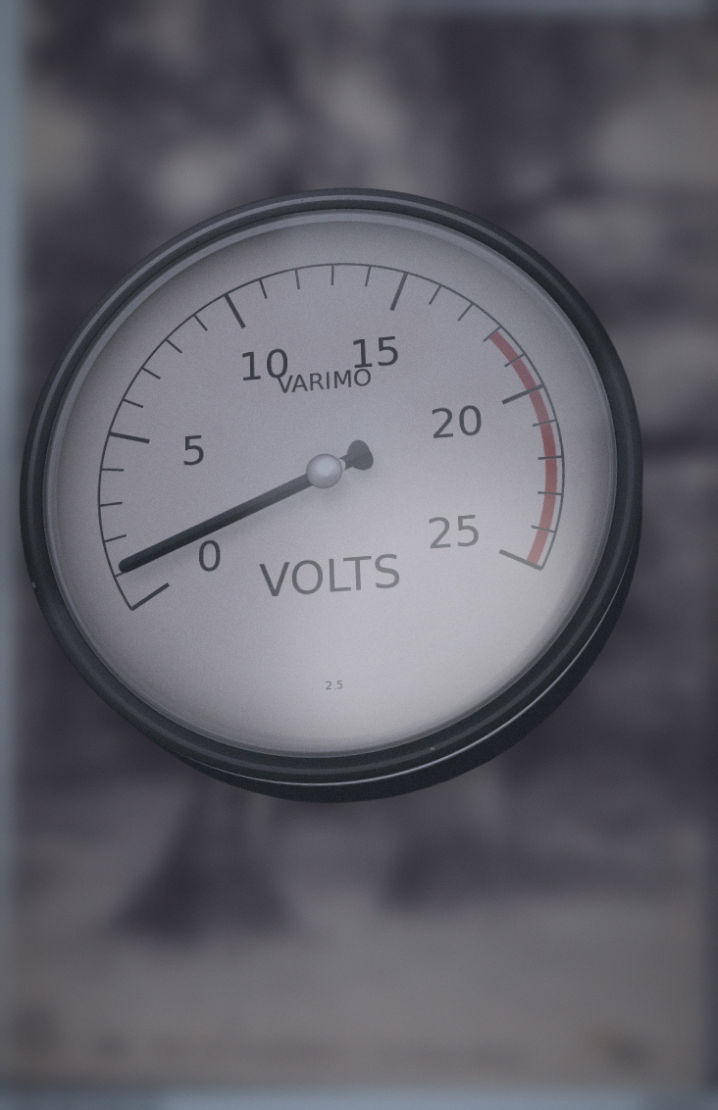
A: 1 V
